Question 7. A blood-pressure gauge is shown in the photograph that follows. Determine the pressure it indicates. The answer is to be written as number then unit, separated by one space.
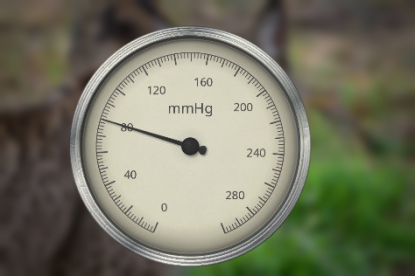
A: 80 mmHg
